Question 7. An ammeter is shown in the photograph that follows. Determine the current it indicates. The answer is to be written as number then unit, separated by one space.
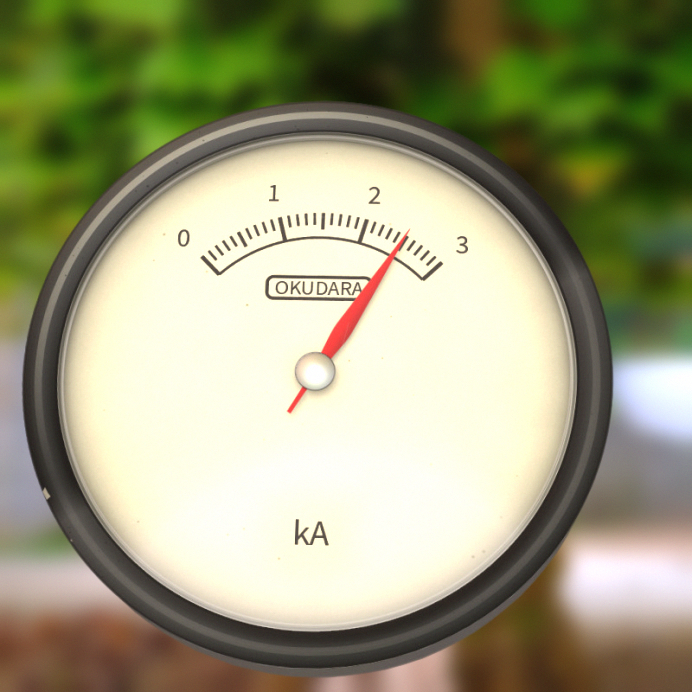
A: 2.5 kA
